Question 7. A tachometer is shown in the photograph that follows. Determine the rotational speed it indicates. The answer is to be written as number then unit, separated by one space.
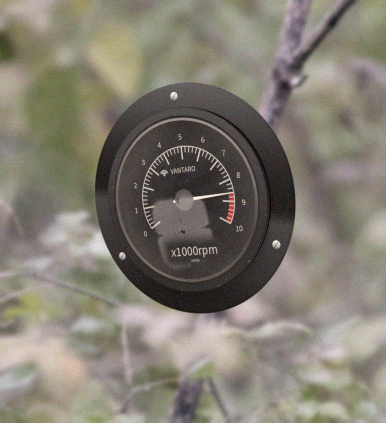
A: 8600 rpm
